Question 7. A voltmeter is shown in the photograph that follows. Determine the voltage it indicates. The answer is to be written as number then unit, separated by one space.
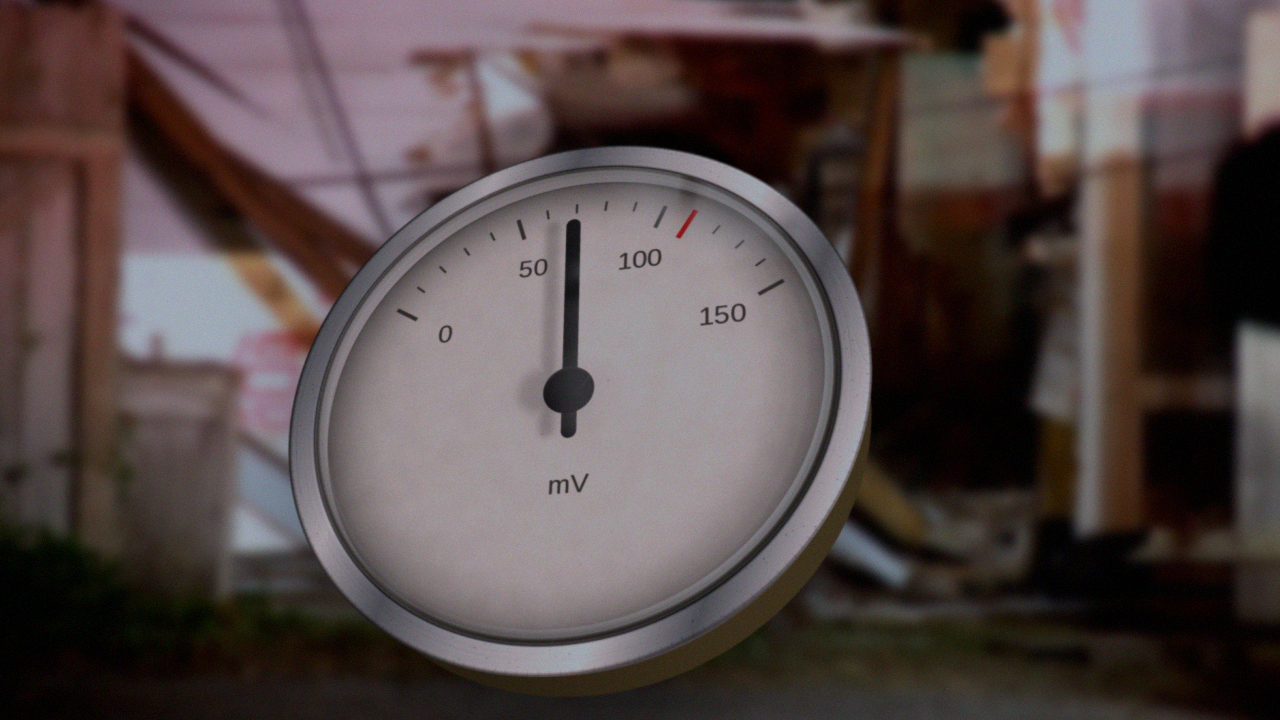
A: 70 mV
